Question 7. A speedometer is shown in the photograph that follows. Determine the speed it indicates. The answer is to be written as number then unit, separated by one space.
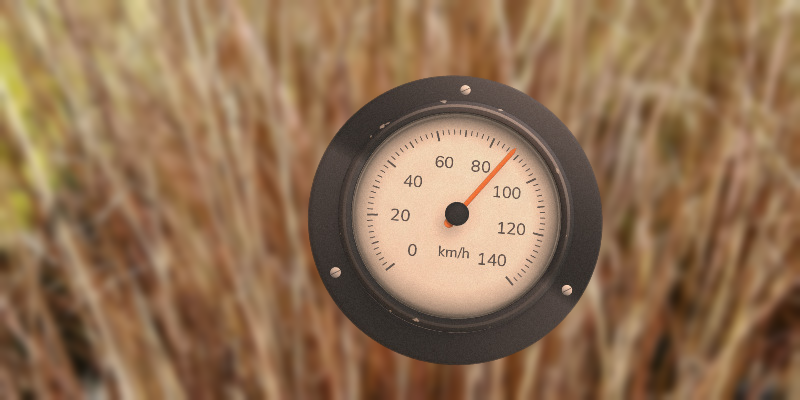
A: 88 km/h
